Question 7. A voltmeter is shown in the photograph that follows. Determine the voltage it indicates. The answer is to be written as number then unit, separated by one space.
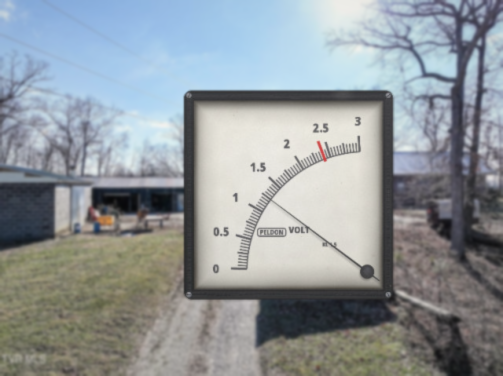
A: 1.25 V
